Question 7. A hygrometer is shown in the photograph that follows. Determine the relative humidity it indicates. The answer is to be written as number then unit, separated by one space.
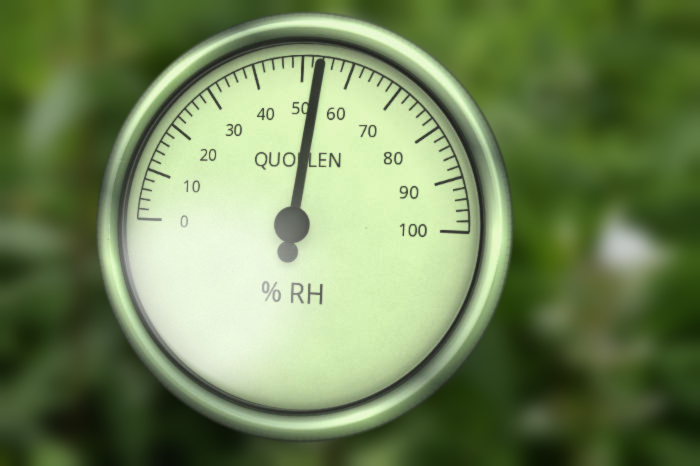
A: 54 %
